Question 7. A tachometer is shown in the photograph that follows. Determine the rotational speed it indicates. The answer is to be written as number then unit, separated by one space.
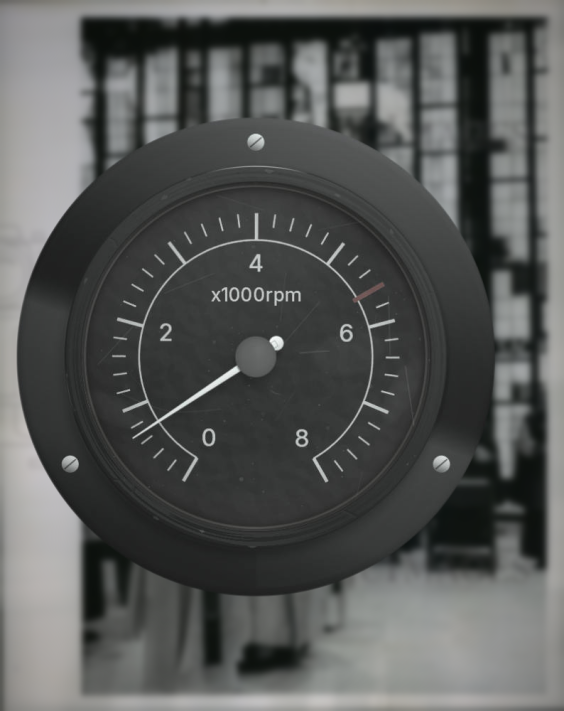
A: 700 rpm
